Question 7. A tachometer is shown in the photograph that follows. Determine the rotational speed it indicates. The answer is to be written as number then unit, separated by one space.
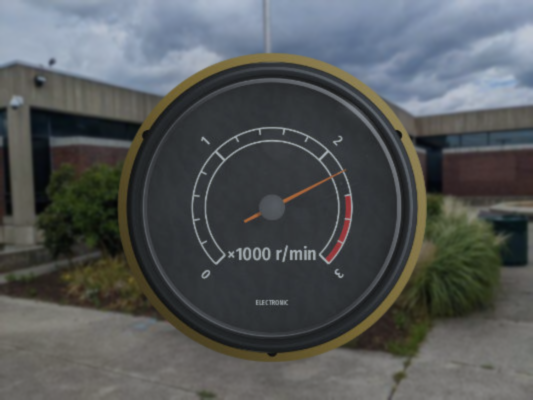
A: 2200 rpm
